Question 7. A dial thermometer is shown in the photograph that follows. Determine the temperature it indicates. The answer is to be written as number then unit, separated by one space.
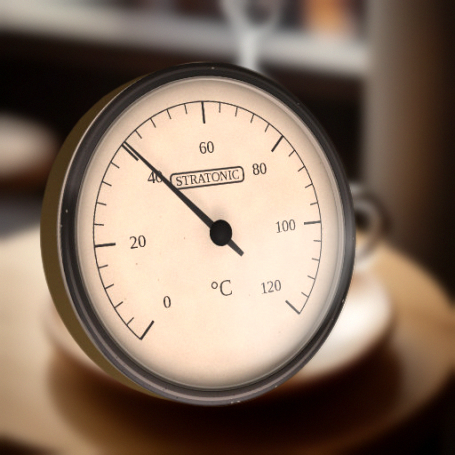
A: 40 °C
